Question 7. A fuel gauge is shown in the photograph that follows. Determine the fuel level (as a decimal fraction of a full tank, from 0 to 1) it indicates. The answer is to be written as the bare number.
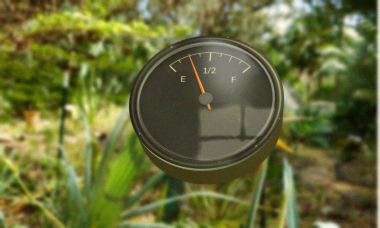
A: 0.25
